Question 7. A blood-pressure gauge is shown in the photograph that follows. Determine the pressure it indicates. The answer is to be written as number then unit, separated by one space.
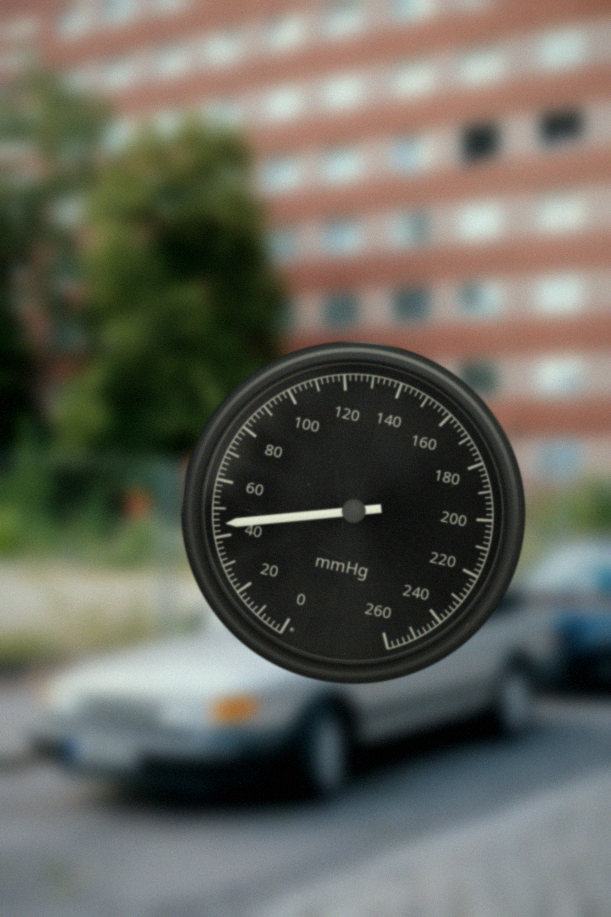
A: 44 mmHg
